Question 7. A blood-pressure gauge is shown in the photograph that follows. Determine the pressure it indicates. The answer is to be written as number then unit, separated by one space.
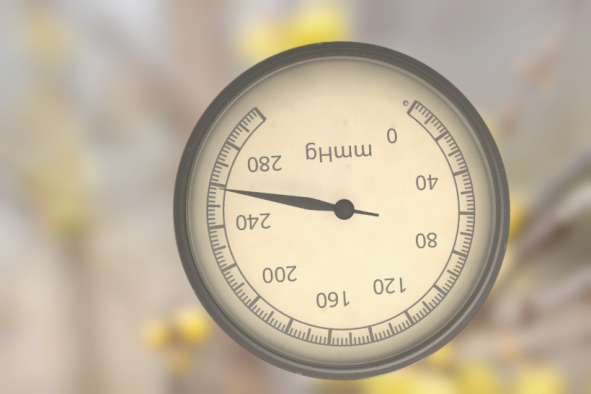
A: 258 mmHg
